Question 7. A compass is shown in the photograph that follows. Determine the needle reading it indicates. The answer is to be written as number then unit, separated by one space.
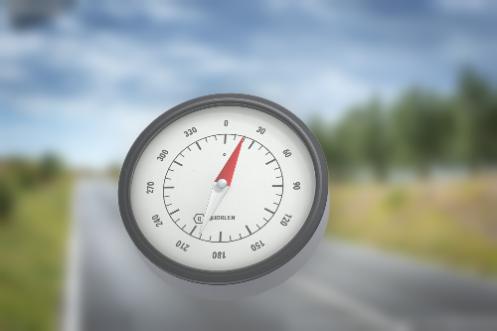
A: 20 °
